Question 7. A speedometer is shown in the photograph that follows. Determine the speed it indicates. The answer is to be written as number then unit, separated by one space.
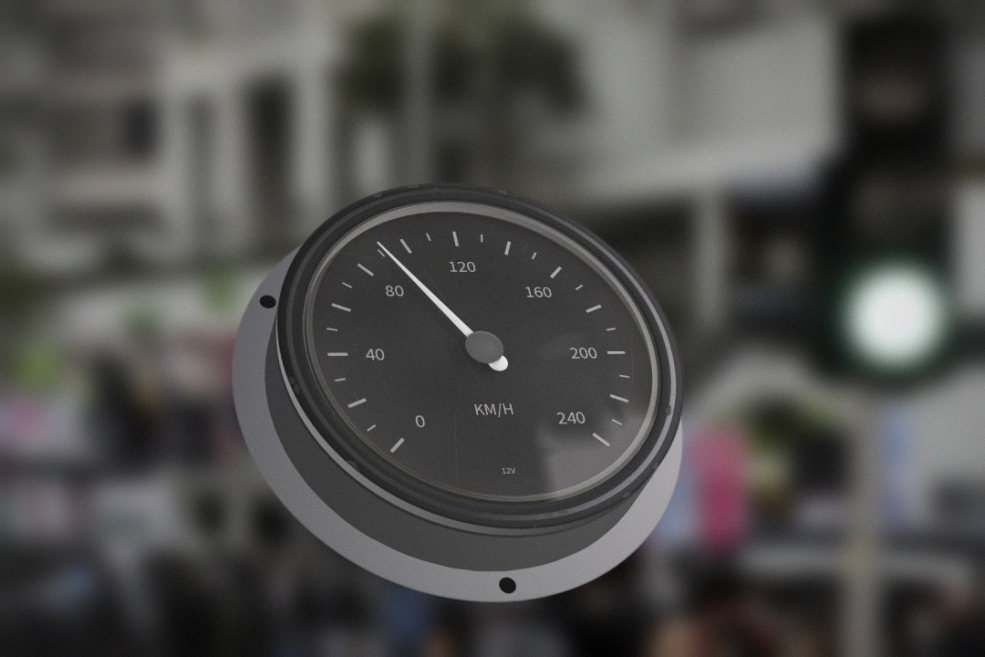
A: 90 km/h
